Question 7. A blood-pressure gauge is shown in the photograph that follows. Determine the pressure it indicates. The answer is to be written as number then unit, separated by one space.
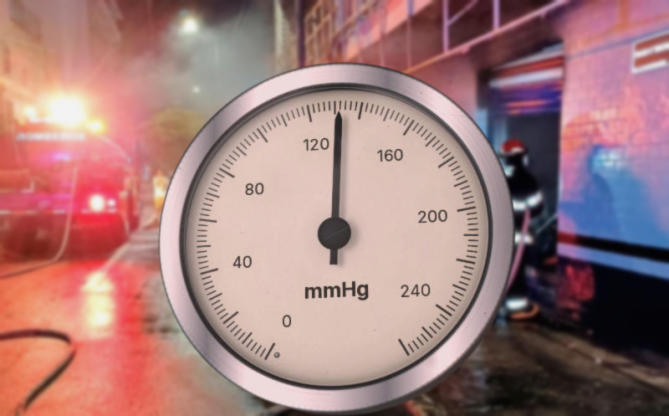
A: 132 mmHg
